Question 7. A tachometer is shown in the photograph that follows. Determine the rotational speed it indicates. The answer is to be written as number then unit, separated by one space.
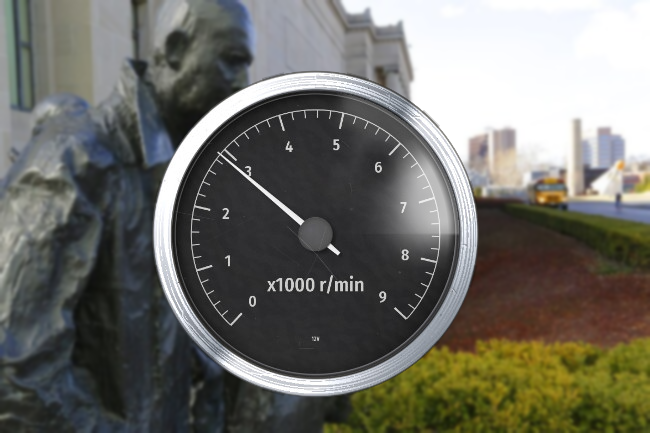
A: 2900 rpm
